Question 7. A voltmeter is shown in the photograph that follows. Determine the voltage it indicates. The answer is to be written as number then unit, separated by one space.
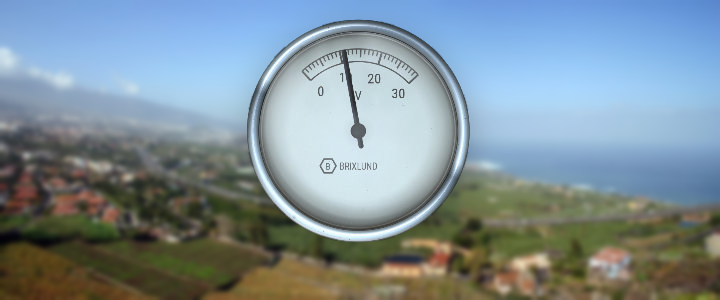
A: 11 V
